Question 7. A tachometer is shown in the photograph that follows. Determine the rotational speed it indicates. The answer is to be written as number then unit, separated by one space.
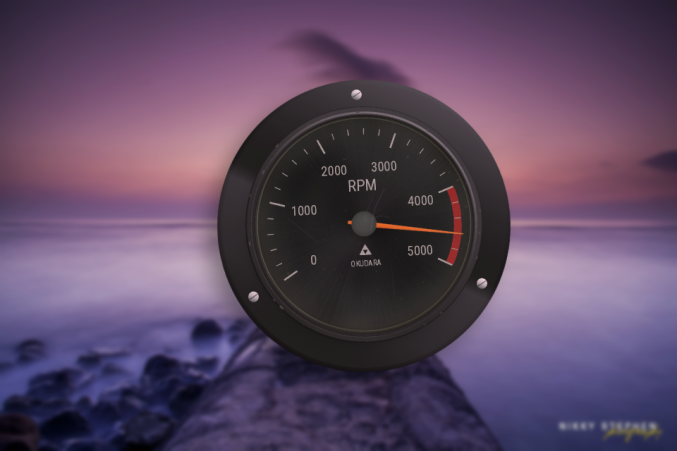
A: 4600 rpm
